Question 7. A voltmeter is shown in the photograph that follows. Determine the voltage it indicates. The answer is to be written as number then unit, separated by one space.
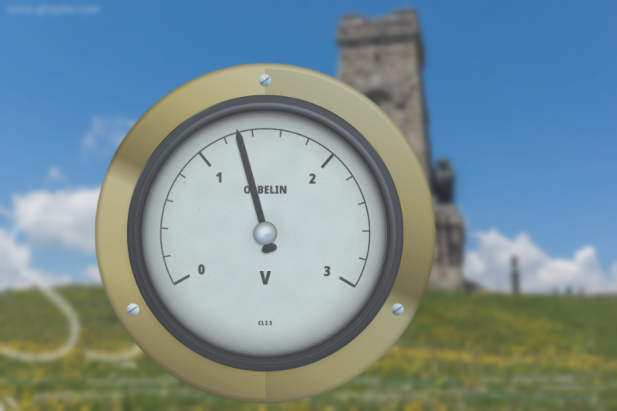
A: 1.3 V
